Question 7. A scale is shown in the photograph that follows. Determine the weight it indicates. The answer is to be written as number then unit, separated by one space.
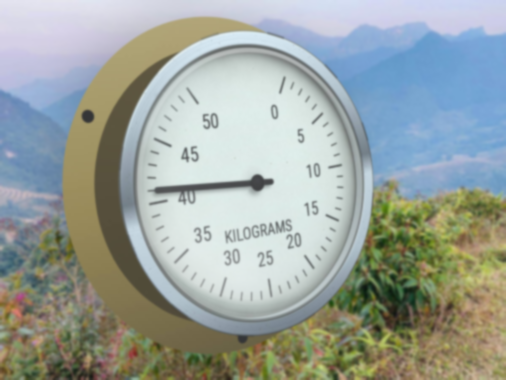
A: 41 kg
